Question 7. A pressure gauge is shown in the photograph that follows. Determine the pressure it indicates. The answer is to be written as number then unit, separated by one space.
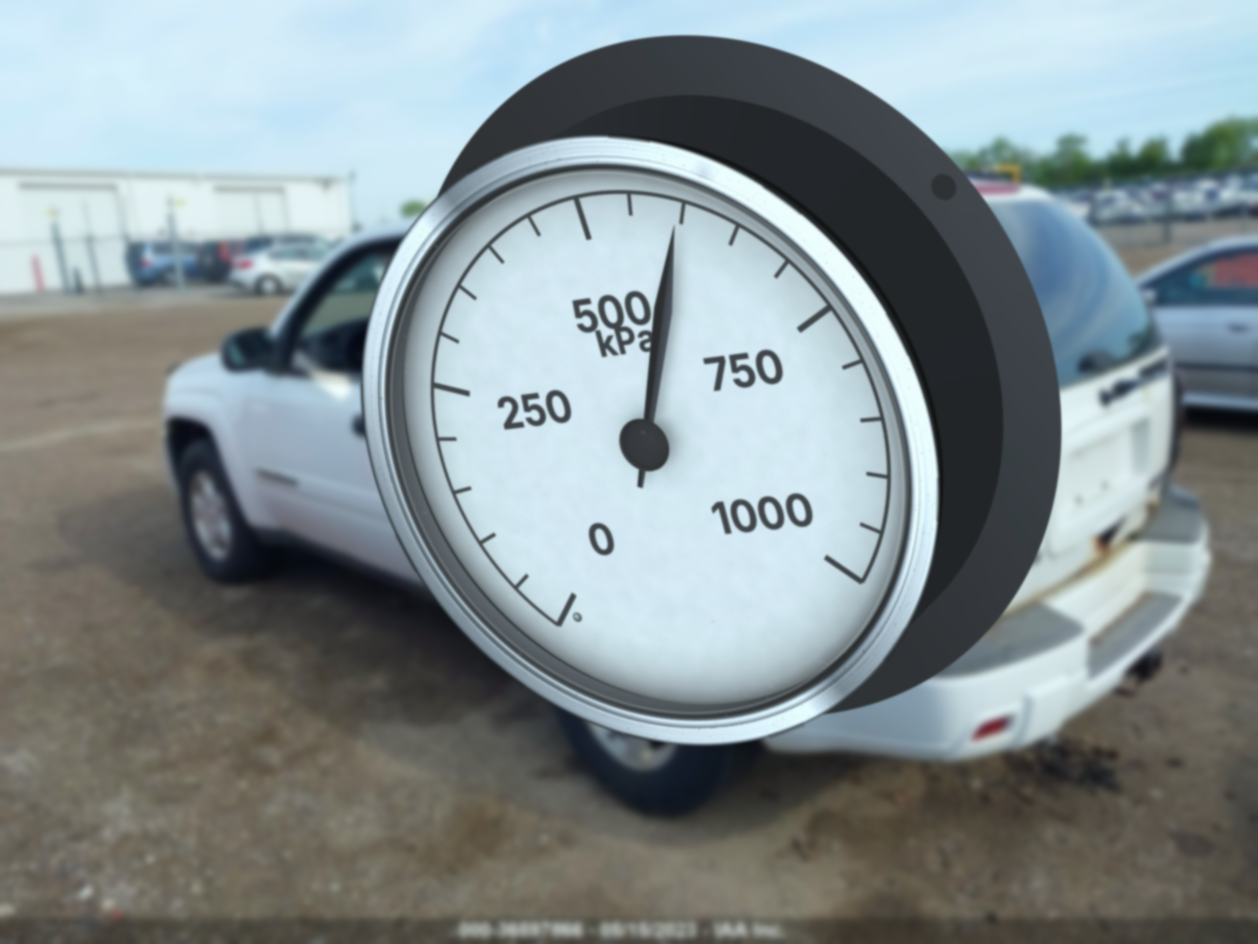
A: 600 kPa
